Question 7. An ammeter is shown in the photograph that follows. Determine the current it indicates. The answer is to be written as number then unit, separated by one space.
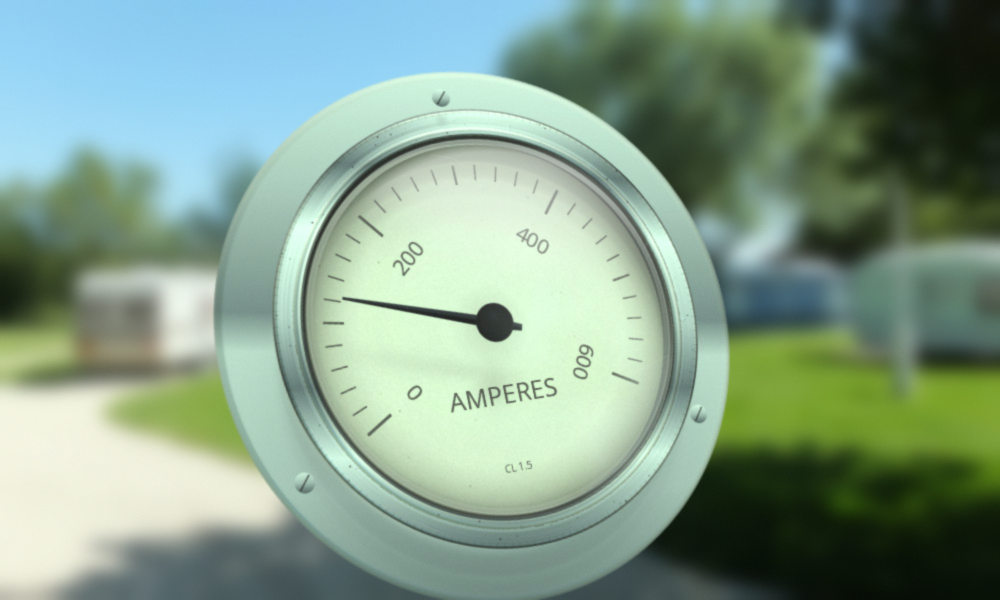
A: 120 A
